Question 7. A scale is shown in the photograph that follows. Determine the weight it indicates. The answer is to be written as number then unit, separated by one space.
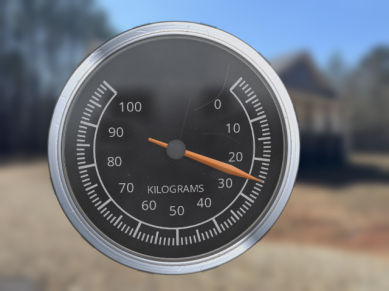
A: 25 kg
